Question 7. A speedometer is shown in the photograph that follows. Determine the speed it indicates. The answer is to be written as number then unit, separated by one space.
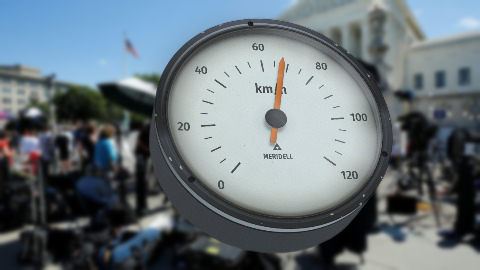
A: 67.5 km/h
